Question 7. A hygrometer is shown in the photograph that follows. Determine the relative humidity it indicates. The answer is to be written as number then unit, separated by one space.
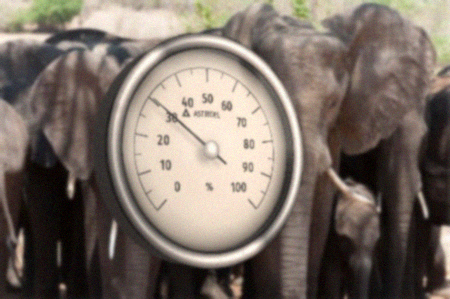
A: 30 %
